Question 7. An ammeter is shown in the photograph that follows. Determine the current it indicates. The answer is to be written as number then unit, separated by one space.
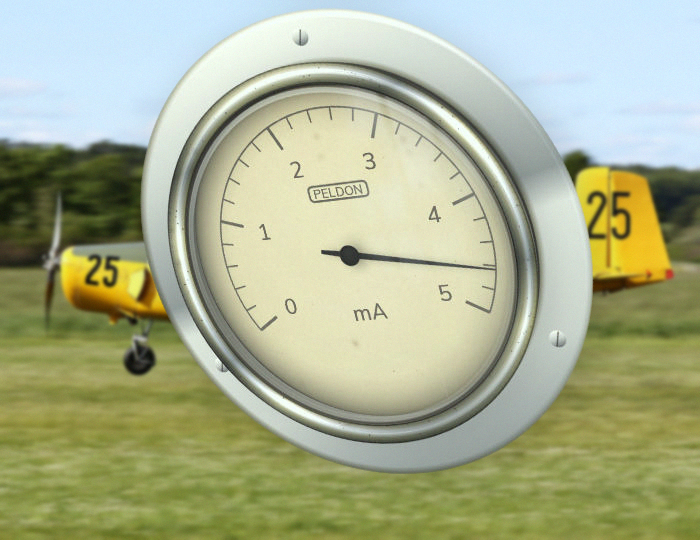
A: 4.6 mA
